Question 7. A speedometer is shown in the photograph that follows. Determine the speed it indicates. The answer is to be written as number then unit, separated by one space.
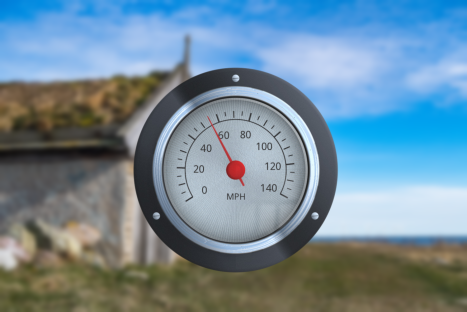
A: 55 mph
